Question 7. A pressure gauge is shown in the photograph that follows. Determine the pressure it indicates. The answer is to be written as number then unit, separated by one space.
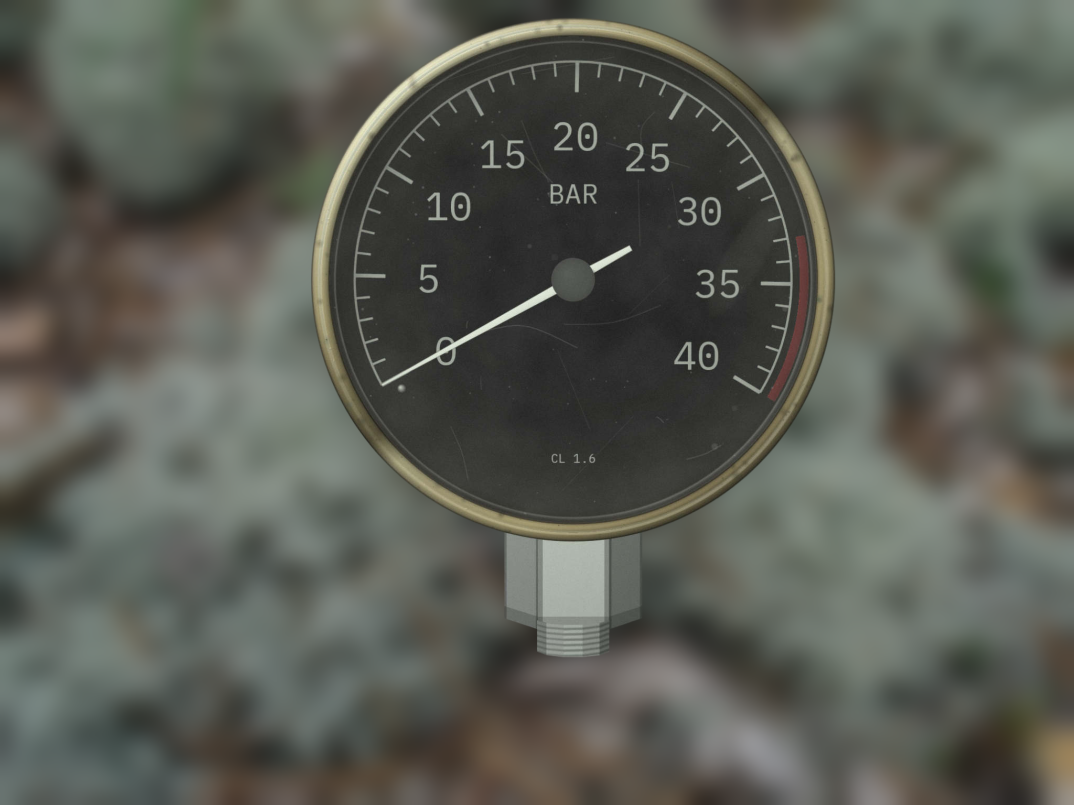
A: 0 bar
